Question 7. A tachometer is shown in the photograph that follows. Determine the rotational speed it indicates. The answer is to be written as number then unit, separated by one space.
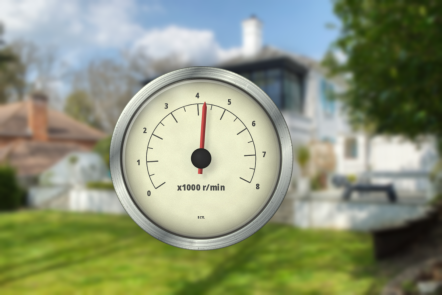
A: 4250 rpm
